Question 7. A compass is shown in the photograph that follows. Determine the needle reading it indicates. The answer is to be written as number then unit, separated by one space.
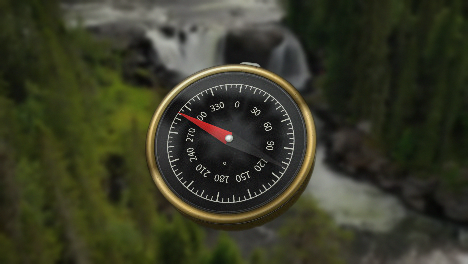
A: 290 °
